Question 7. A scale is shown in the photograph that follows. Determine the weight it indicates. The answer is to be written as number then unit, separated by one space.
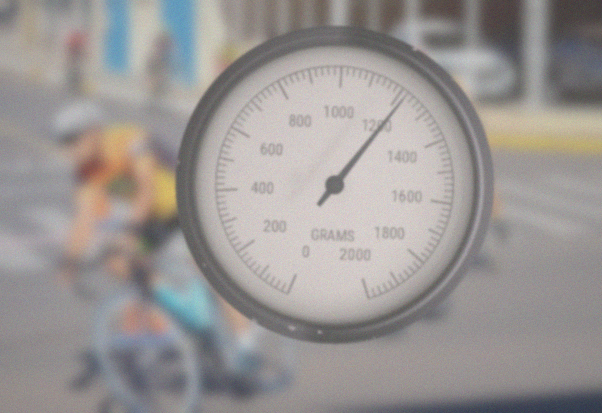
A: 1220 g
